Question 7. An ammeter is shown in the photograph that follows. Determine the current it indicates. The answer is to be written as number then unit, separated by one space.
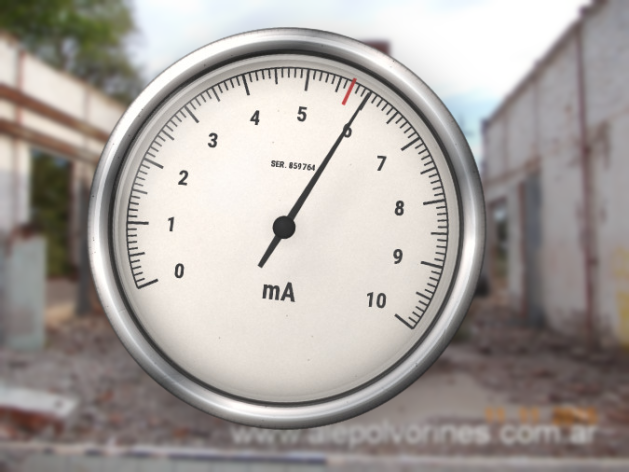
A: 6 mA
